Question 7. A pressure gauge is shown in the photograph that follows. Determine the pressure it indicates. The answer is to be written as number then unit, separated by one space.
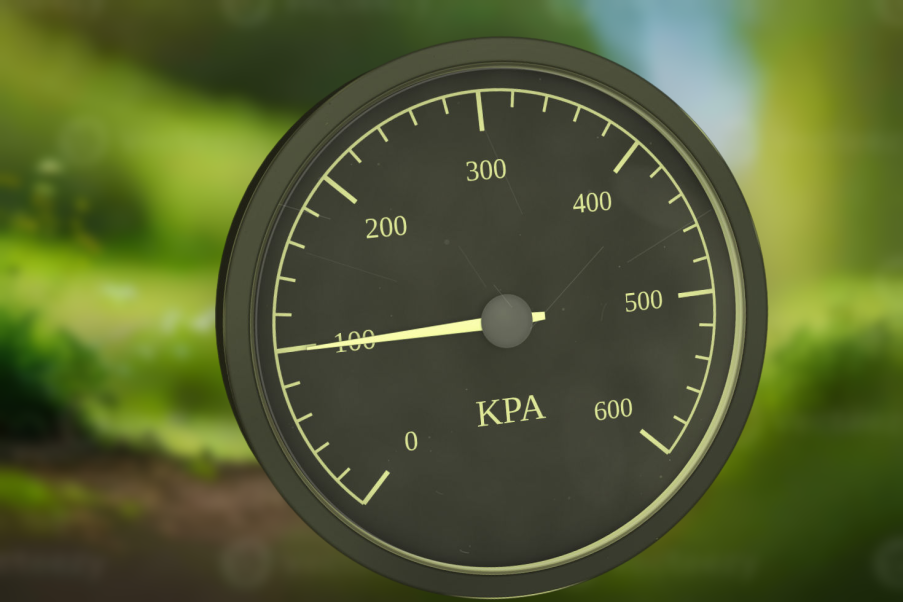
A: 100 kPa
